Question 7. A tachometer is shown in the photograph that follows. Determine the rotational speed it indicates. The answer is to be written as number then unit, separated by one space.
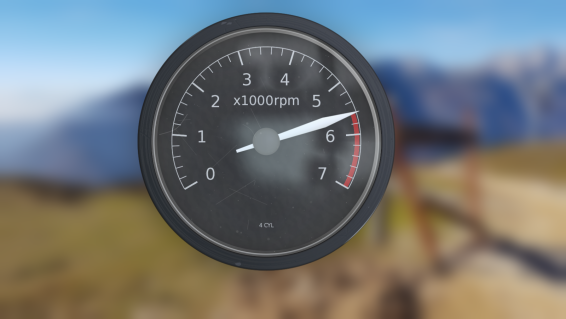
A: 5600 rpm
